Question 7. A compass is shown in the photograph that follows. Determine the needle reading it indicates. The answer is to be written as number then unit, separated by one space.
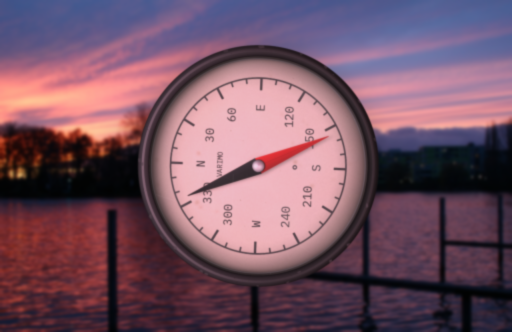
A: 155 °
